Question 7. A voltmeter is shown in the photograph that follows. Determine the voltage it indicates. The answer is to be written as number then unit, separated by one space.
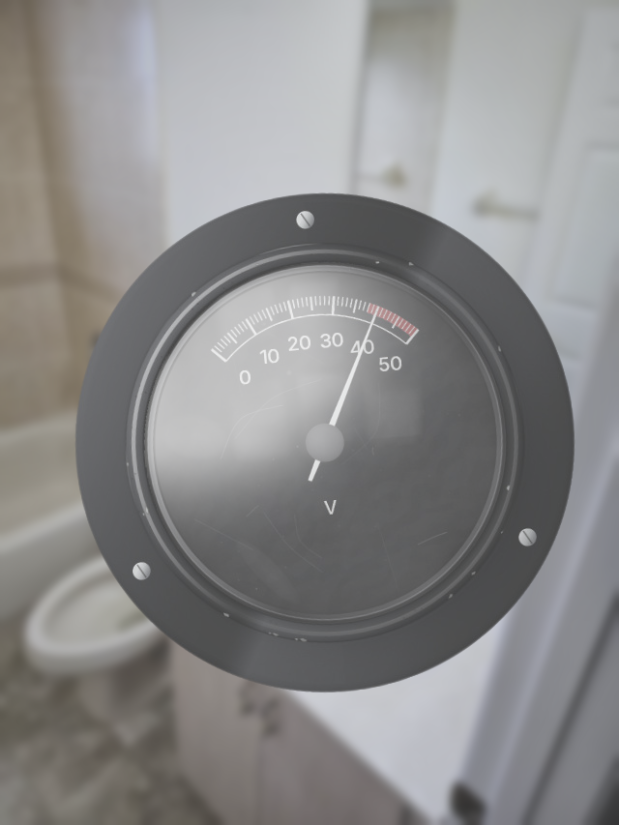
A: 40 V
